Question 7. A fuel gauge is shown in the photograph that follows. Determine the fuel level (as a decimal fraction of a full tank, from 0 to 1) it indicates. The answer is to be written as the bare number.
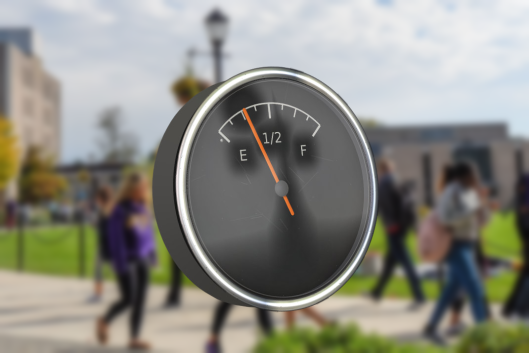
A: 0.25
